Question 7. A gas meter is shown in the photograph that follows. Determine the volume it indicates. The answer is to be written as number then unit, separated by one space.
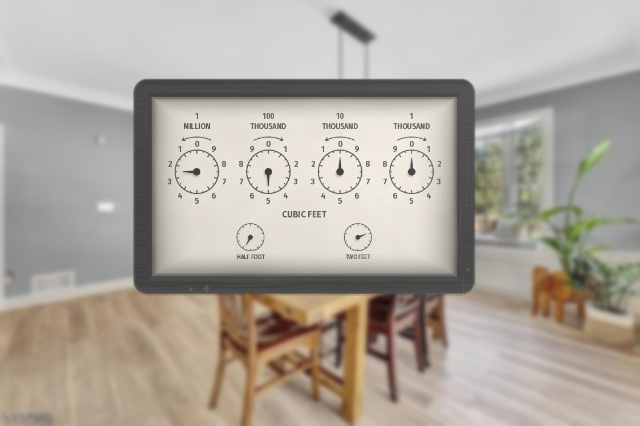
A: 250000 ft³
